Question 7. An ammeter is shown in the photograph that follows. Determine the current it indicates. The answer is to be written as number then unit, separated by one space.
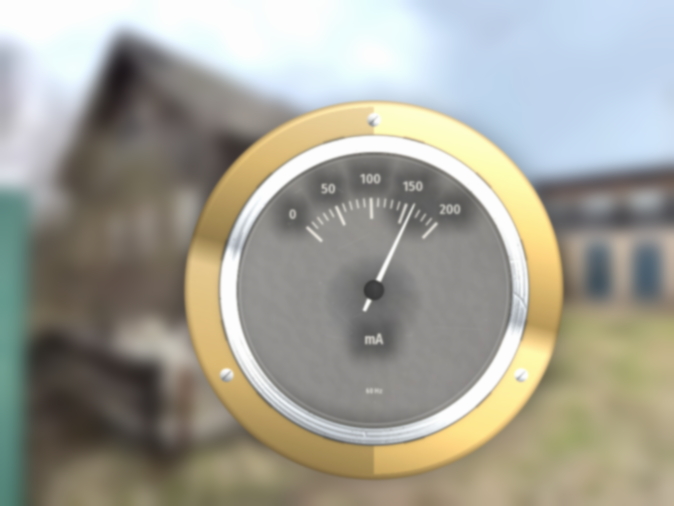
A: 160 mA
